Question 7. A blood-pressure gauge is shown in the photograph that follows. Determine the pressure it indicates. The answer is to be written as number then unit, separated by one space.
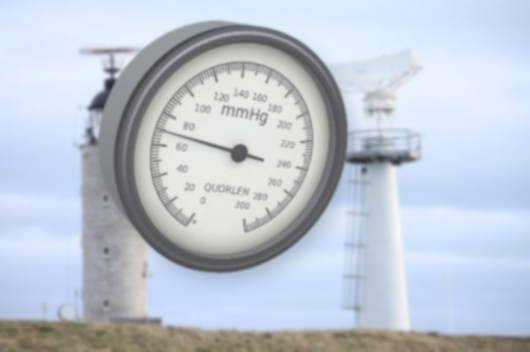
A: 70 mmHg
